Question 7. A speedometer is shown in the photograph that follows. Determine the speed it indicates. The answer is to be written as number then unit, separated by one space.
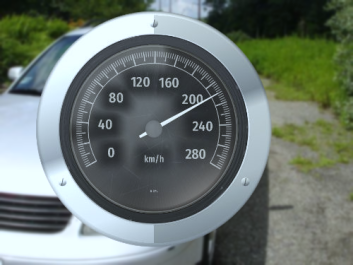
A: 210 km/h
